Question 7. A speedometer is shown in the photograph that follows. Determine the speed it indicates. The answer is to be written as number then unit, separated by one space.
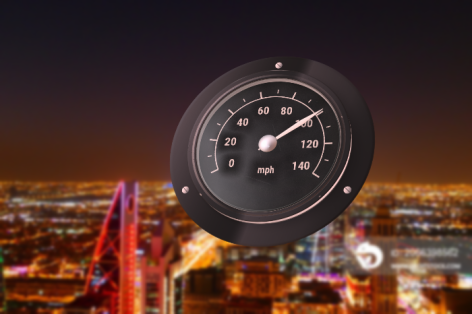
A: 100 mph
